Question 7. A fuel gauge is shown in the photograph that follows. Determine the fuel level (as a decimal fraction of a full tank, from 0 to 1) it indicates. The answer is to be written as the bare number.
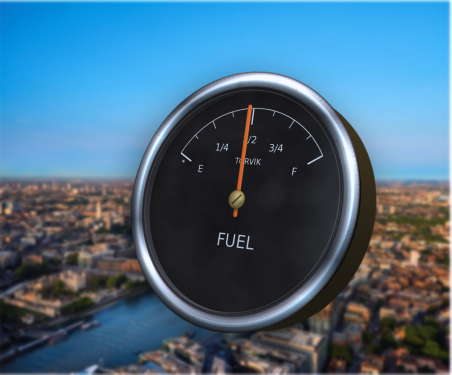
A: 0.5
